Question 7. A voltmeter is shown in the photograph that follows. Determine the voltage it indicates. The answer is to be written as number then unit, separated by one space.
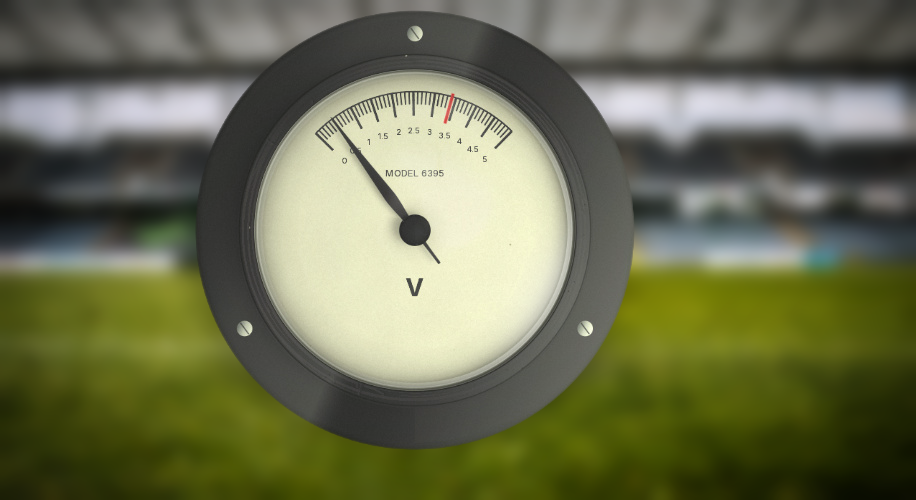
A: 0.5 V
